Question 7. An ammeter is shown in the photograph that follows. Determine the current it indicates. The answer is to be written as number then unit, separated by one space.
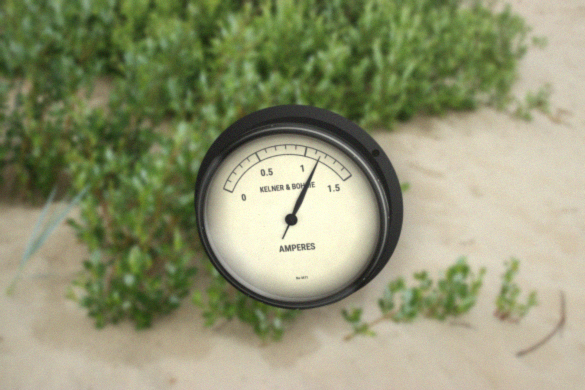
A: 1.15 A
